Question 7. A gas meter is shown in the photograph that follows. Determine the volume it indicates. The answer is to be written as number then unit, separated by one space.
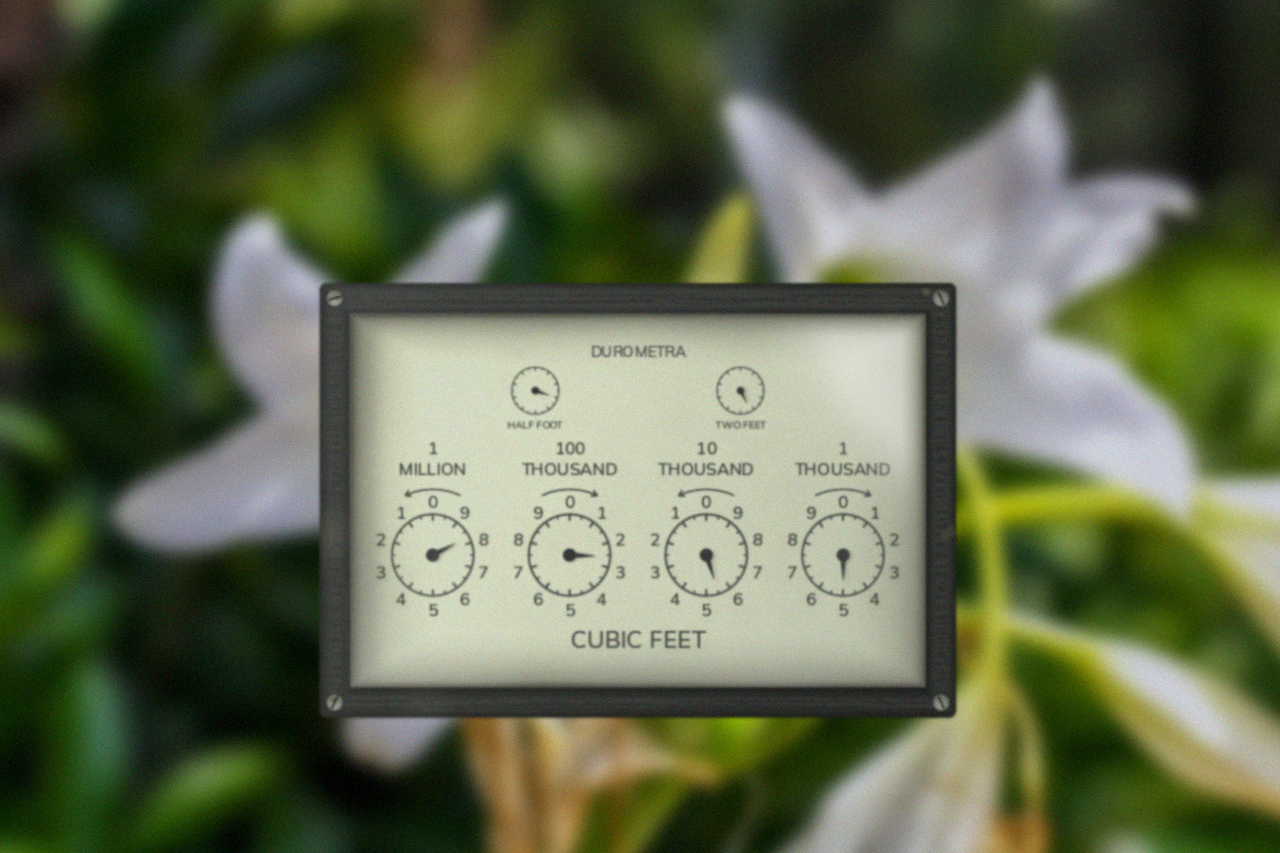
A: 825500 ft³
